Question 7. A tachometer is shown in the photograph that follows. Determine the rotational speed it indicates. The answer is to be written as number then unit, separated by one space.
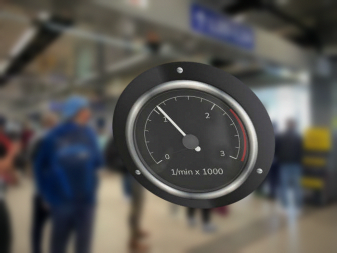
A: 1100 rpm
